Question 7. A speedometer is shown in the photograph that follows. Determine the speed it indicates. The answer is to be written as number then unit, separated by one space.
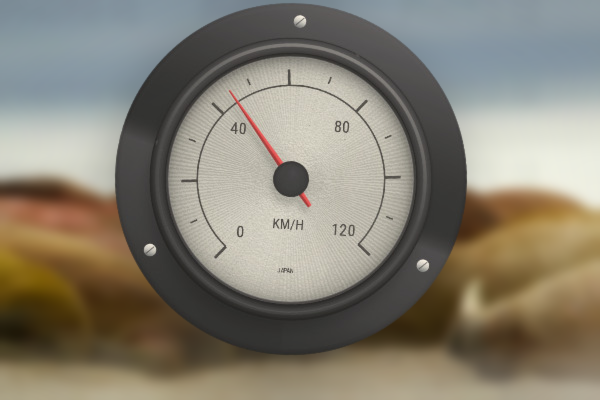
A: 45 km/h
